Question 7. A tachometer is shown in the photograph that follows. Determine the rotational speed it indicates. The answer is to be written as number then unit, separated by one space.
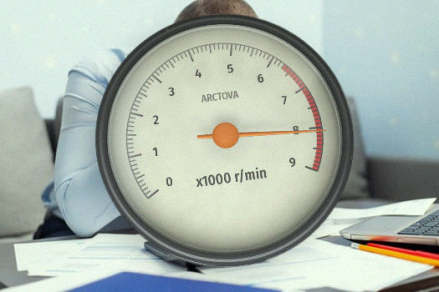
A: 8100 rpm
